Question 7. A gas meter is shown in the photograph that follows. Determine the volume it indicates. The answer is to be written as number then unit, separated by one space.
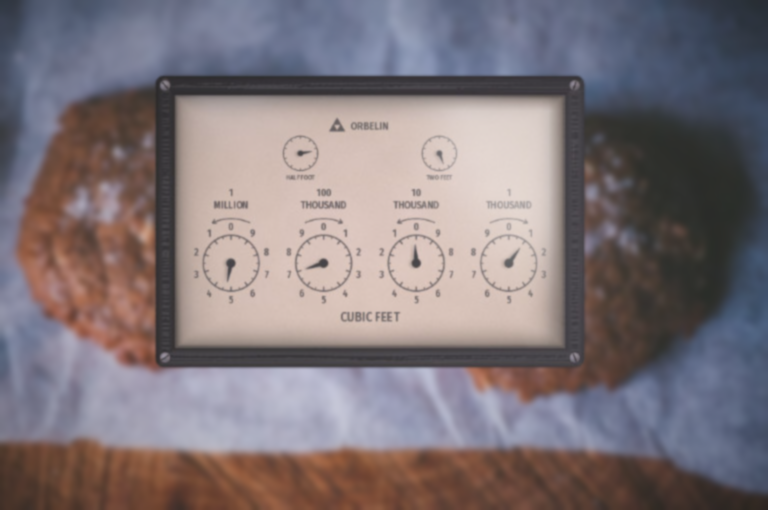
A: 470100 ft³
